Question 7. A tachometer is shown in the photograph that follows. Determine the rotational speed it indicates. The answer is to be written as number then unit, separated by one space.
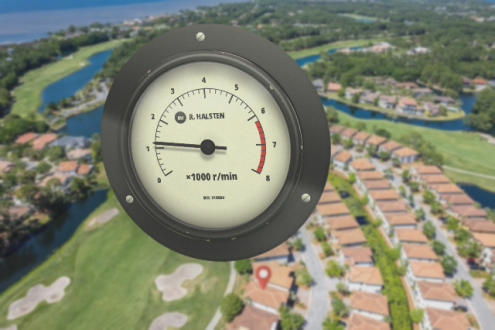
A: 1200 rpm
